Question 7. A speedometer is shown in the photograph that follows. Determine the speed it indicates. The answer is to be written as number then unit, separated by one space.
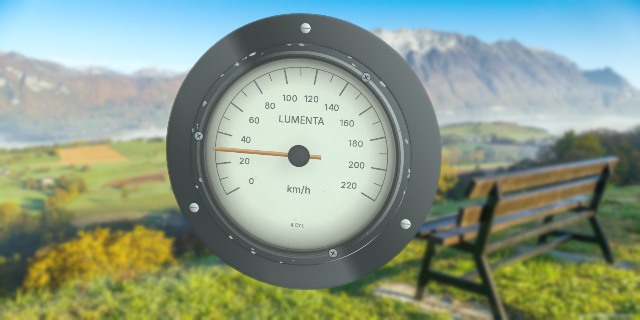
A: 30 km/h
